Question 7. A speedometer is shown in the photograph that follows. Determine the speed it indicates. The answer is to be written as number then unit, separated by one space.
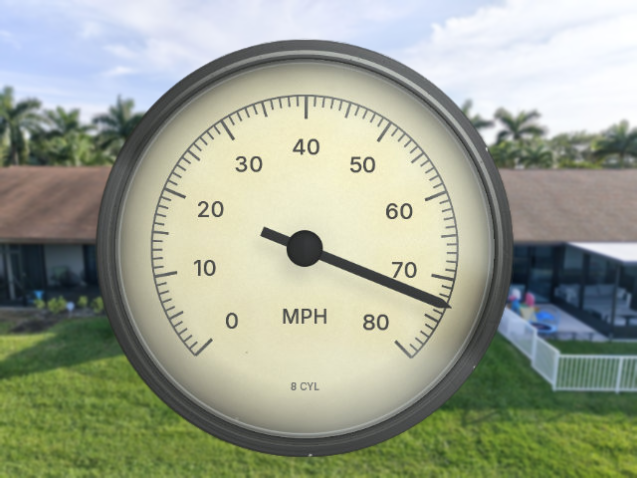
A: 73 mph
